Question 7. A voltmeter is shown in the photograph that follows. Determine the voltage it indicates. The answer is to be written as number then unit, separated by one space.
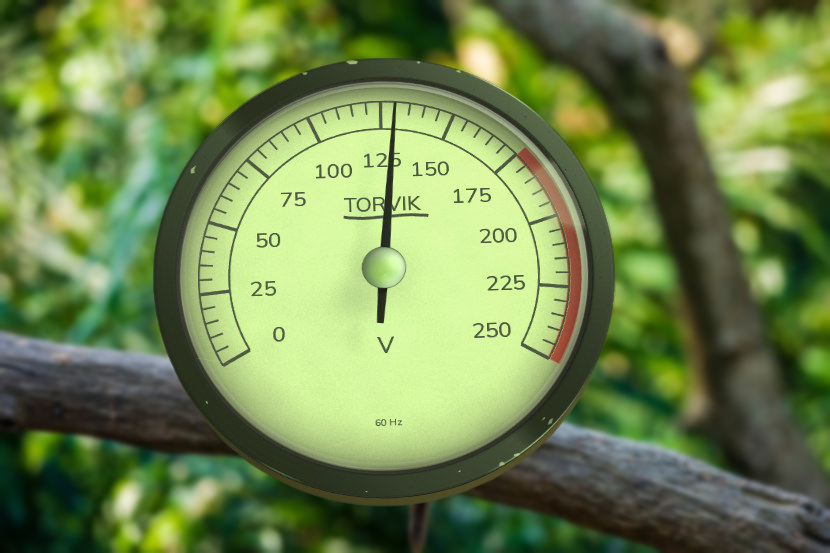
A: 130 V
